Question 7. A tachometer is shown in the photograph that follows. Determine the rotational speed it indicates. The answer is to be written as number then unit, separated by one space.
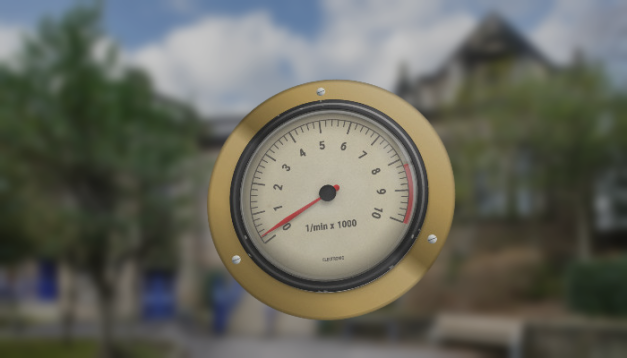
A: 200 rpm
